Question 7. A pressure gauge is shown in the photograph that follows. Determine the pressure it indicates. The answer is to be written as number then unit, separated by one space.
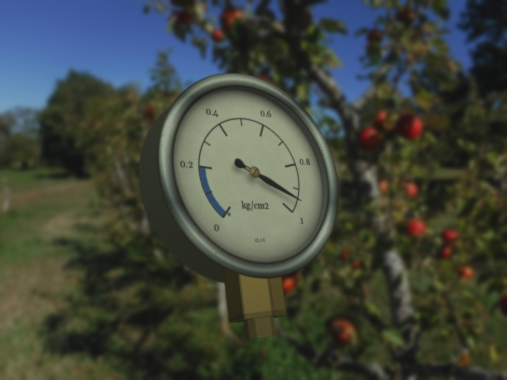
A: 0.95 kg/cm²
